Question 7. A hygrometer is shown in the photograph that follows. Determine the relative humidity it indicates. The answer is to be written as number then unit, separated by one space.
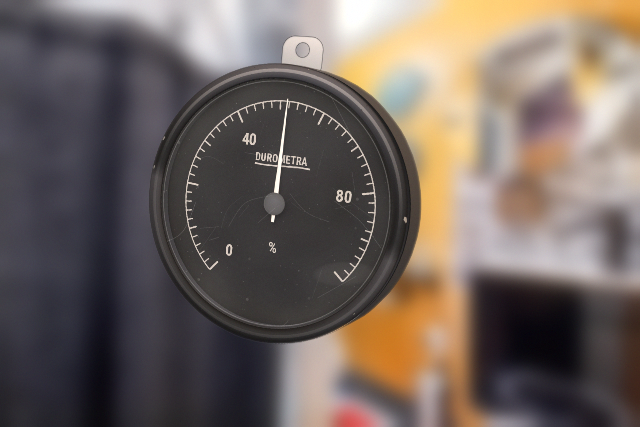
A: 52 %
